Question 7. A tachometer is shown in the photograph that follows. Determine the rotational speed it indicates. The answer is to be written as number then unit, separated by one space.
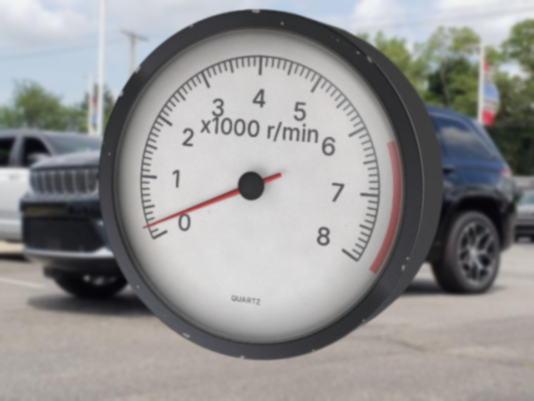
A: 200 rpm
